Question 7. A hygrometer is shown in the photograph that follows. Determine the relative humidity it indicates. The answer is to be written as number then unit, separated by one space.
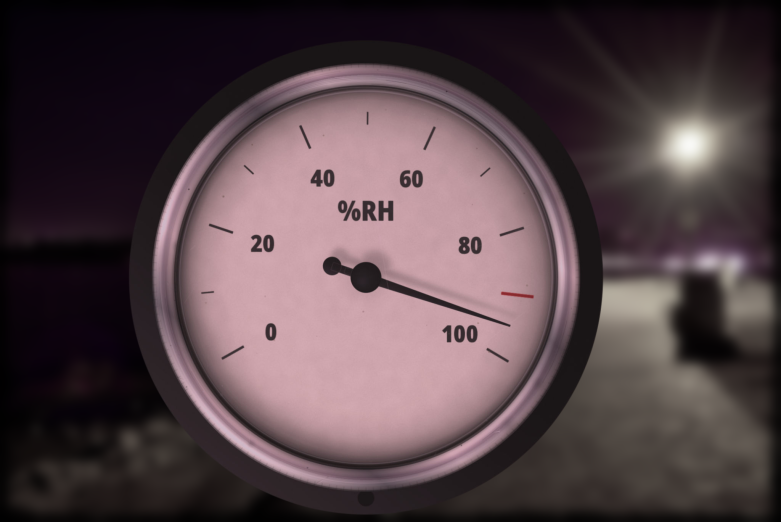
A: 95 %
